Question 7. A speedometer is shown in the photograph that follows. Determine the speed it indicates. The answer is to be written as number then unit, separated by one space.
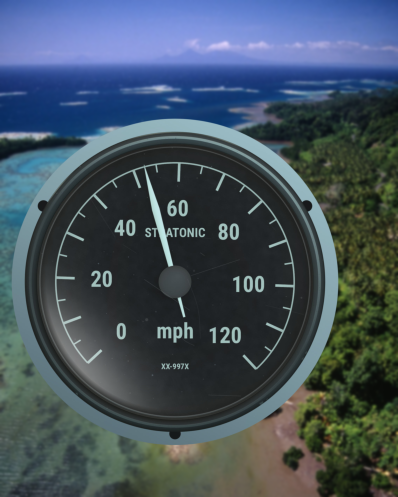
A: 52.5 mph
